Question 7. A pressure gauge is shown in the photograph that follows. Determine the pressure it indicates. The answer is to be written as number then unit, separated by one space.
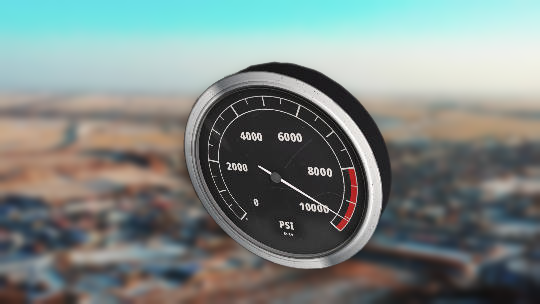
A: 9500 psi
